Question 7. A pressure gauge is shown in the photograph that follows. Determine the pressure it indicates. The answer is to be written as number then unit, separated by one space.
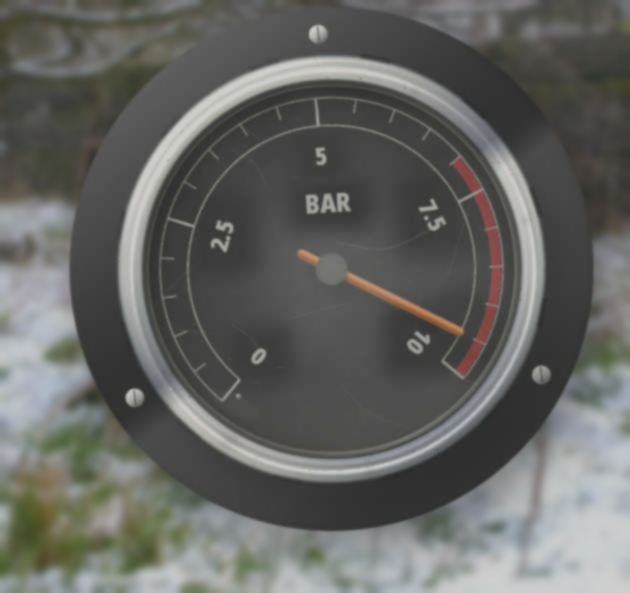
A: 9.5 bar
